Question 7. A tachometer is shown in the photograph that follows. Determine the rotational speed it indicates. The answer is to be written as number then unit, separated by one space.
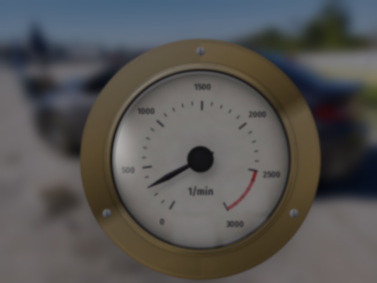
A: 300 rpm
